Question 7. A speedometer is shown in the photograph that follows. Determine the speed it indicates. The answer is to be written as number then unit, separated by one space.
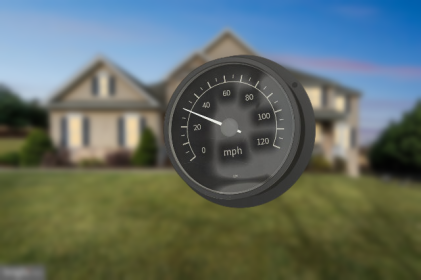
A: 30 mph
